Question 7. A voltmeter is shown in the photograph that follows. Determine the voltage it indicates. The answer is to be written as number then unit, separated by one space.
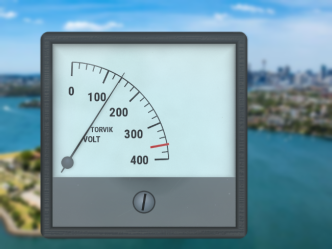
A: 140 V
